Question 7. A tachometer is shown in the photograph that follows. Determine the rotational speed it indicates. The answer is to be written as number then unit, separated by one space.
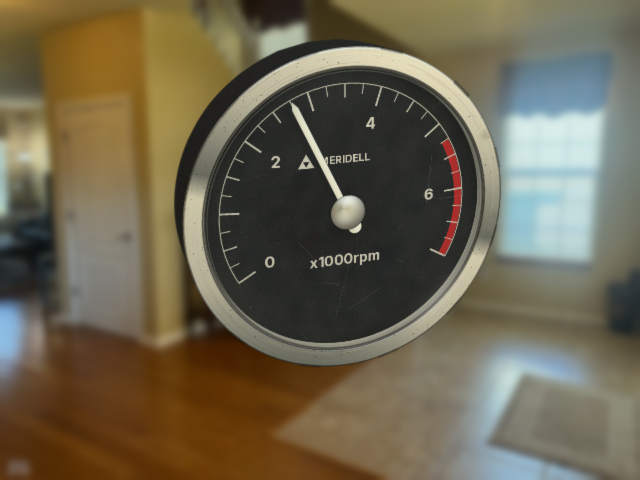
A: 2750 rpm
